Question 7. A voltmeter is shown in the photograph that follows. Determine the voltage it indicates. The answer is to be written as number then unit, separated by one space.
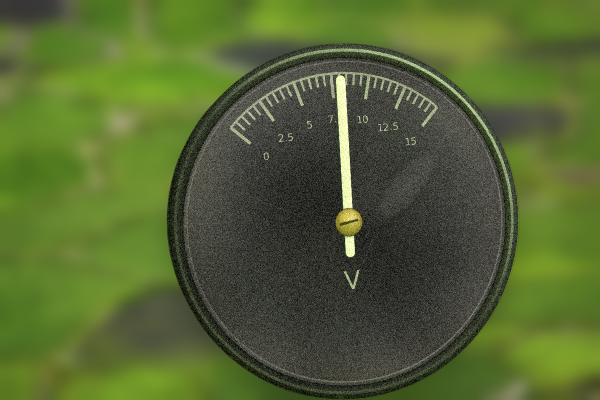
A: 8 V
